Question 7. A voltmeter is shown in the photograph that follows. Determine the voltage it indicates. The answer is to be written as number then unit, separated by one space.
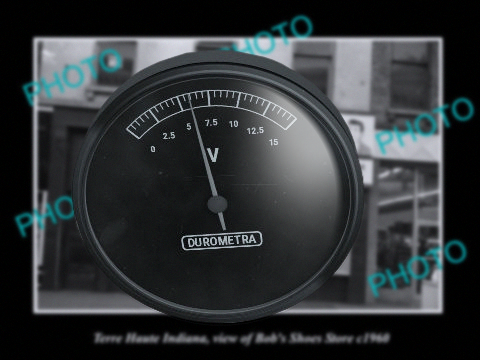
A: 6 V
